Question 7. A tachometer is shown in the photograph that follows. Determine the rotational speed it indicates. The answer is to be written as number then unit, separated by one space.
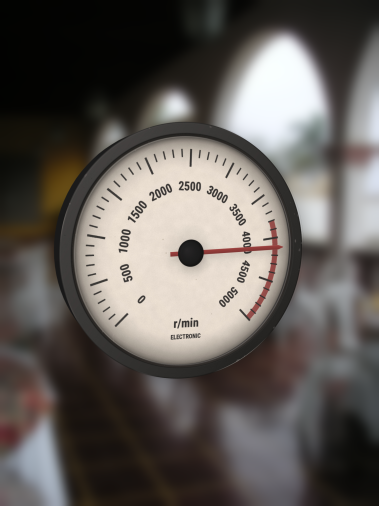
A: 4100 rpm
